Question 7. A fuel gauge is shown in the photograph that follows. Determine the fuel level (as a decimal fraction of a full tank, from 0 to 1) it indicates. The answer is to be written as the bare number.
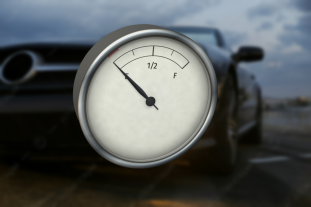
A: 0
